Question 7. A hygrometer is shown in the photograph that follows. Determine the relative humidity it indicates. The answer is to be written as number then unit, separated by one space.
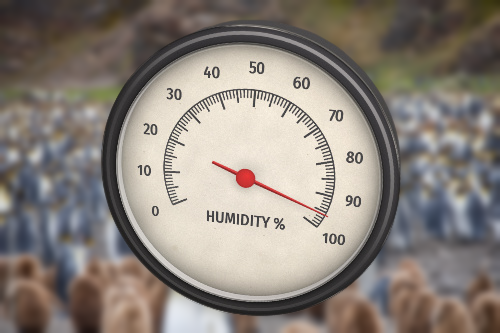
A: 95 %
